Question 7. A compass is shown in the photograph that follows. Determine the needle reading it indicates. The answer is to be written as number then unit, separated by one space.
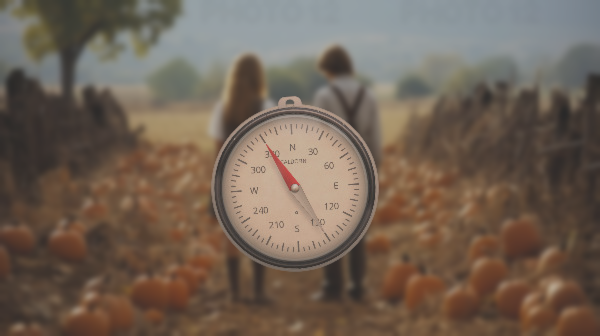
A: 330 °
